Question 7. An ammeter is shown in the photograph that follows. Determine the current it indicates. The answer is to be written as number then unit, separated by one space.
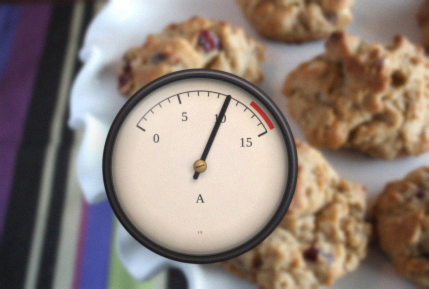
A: 10 A
